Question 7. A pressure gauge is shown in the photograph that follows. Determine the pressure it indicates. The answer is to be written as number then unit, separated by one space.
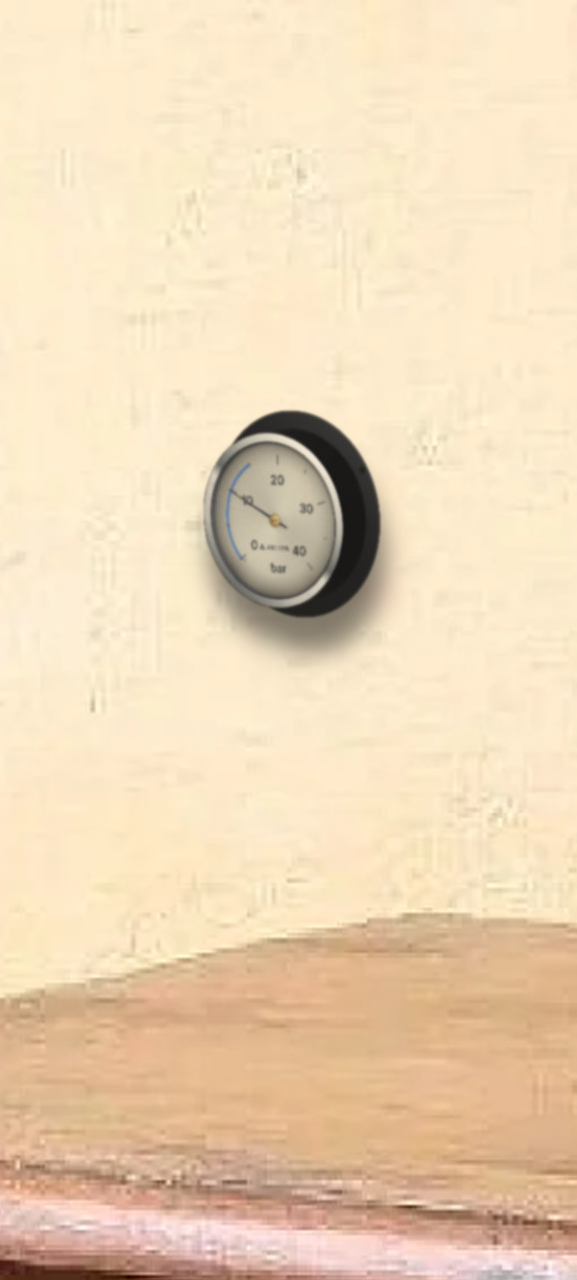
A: 10 bar
